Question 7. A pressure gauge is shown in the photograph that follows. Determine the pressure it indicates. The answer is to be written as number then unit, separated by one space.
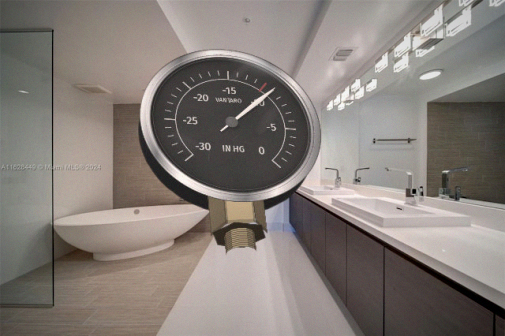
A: -10 inHg
